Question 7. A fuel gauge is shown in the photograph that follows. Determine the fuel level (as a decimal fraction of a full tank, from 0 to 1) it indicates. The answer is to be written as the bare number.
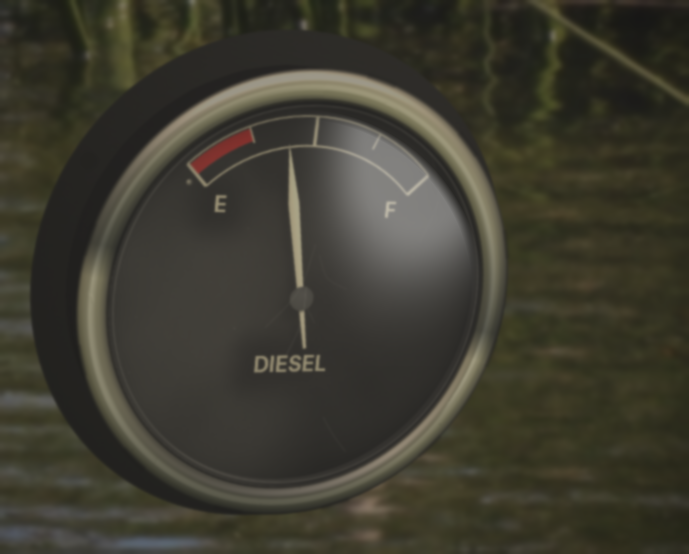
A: 0.375
